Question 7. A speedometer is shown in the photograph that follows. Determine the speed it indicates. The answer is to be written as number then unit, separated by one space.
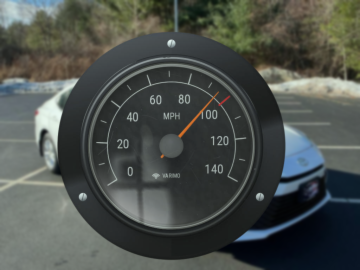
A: 95 mph
